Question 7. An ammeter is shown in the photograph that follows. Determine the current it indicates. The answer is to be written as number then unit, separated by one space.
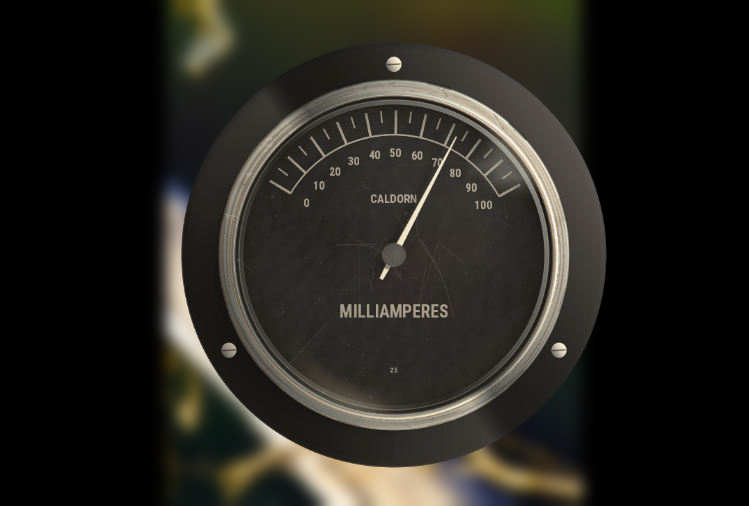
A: 72.5 mA
